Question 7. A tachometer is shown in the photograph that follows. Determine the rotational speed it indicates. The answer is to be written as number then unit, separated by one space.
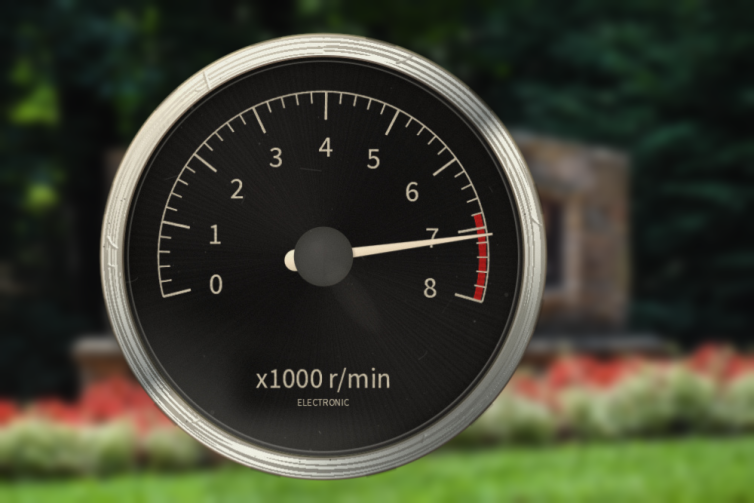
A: 7100 rpm
